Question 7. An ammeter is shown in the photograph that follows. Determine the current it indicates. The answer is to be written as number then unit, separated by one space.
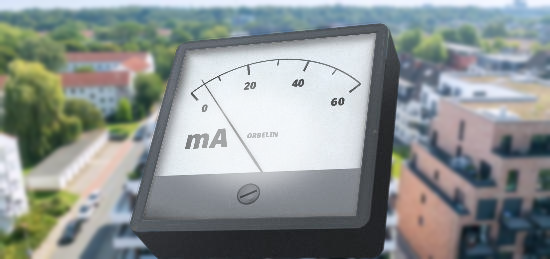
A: 5 mA
